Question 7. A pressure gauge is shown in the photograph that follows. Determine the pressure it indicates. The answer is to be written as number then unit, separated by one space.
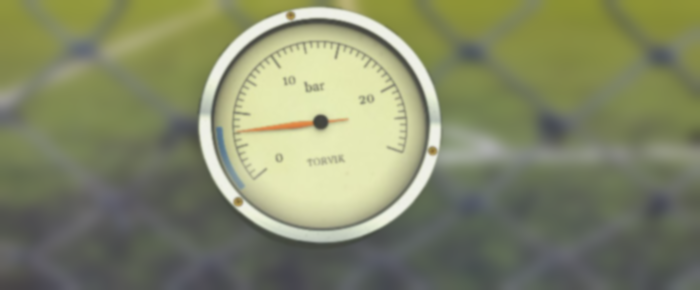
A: 3.5 bar
